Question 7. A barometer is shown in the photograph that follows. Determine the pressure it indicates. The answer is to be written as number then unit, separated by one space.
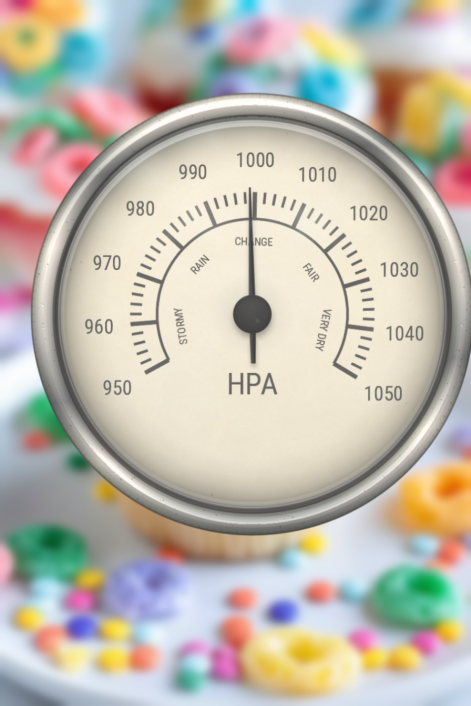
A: 999 hPa
